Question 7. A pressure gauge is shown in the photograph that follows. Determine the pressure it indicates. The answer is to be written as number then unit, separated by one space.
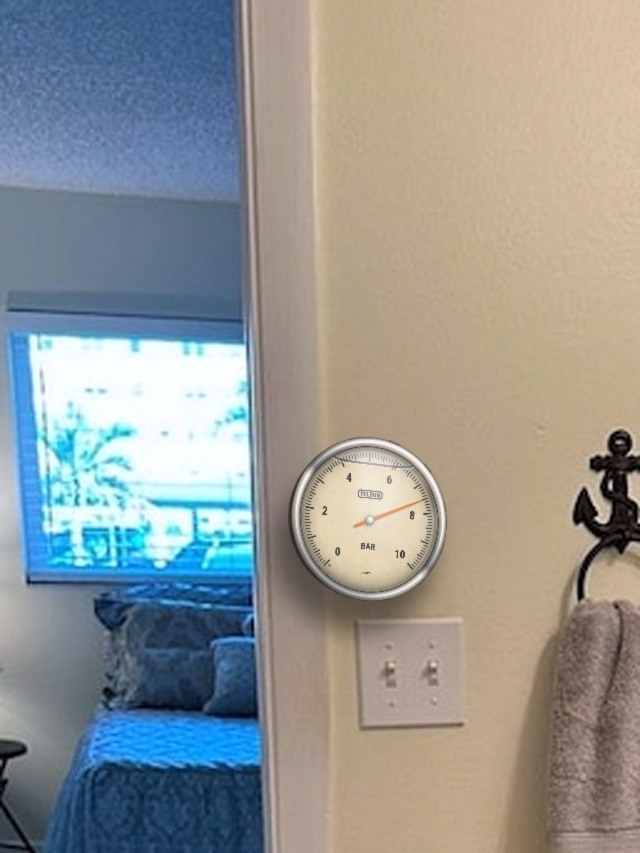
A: 7.5 bar
